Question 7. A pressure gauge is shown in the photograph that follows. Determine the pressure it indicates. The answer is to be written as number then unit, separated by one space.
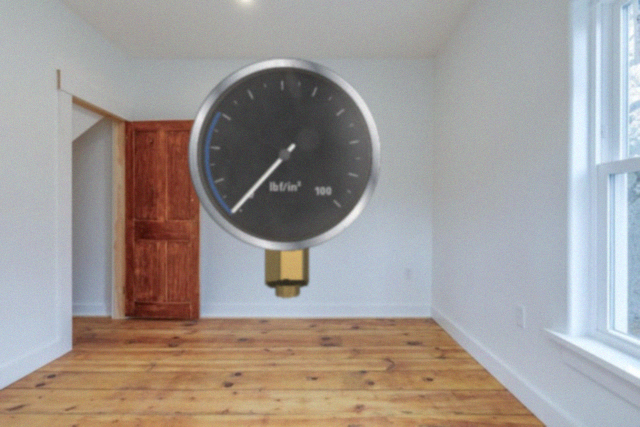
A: 0 psi
